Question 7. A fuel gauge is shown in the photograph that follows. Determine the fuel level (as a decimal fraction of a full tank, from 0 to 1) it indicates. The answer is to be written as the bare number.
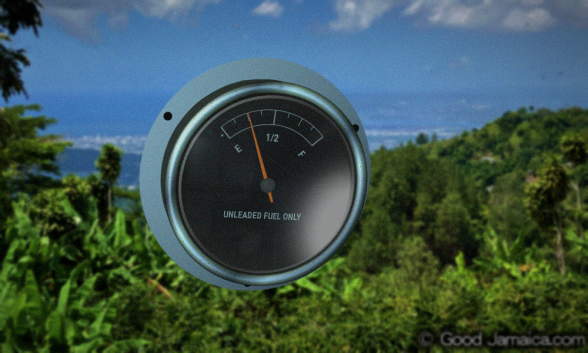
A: 0.25
